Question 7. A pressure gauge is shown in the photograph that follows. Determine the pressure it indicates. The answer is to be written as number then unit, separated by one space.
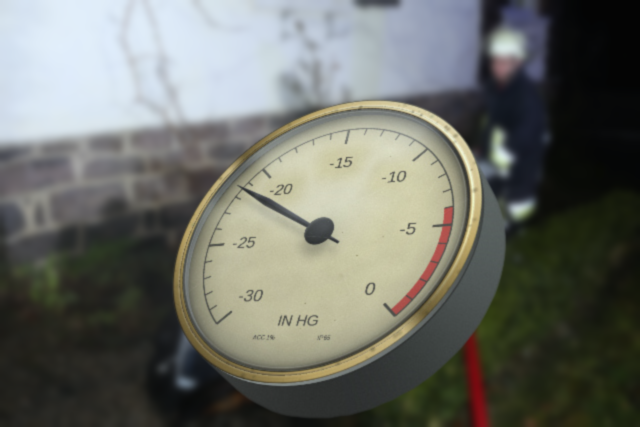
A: -21.5 inHg
